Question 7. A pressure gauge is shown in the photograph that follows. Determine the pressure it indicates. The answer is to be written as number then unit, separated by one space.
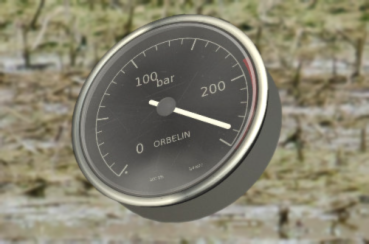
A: 240 bar
